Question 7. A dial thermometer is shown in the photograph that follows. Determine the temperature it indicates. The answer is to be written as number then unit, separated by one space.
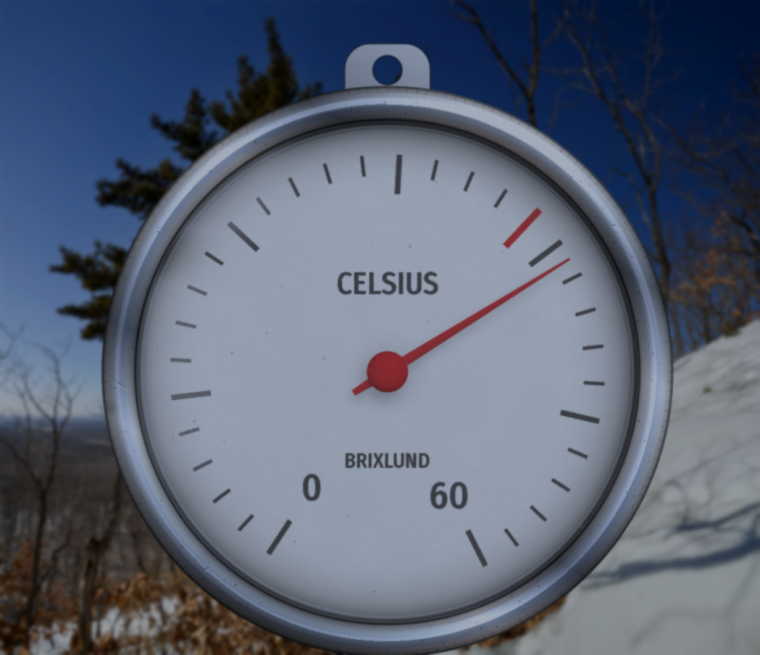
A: 41 °C
